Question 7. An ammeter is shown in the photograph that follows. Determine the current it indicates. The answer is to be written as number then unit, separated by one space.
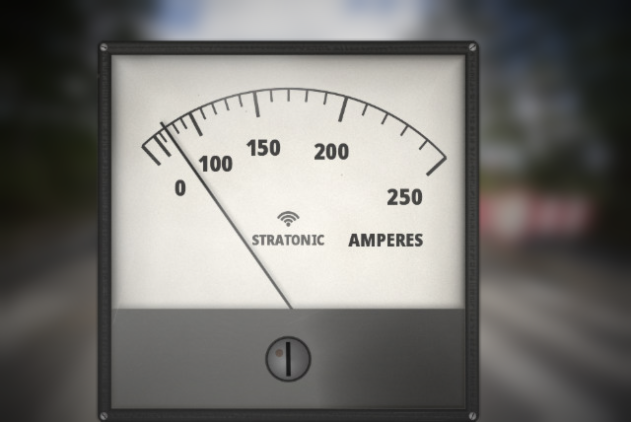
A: 70 A
